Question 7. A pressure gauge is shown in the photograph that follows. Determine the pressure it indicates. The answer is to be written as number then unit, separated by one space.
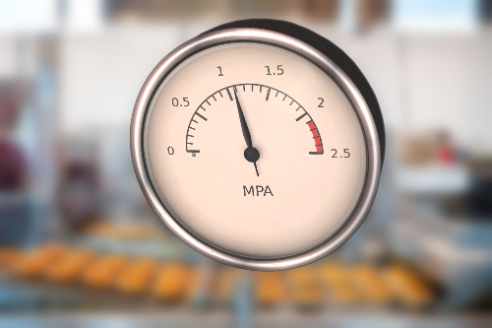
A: 1.1 MPa
